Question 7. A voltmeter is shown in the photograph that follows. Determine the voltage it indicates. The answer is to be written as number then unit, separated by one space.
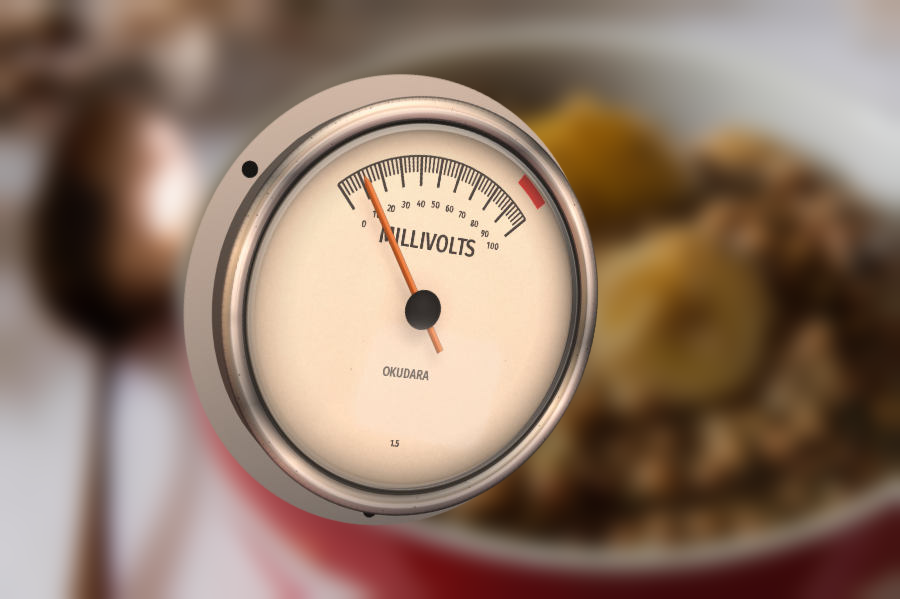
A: 10 mV
